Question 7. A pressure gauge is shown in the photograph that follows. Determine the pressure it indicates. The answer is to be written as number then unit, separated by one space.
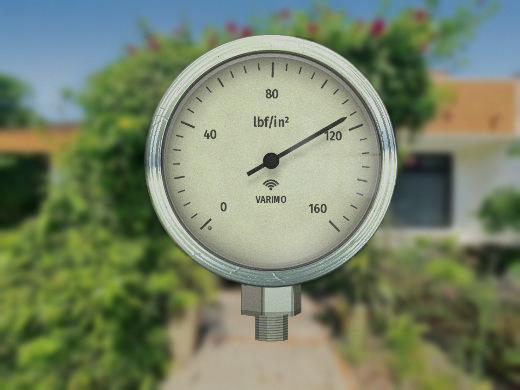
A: 115 psi
